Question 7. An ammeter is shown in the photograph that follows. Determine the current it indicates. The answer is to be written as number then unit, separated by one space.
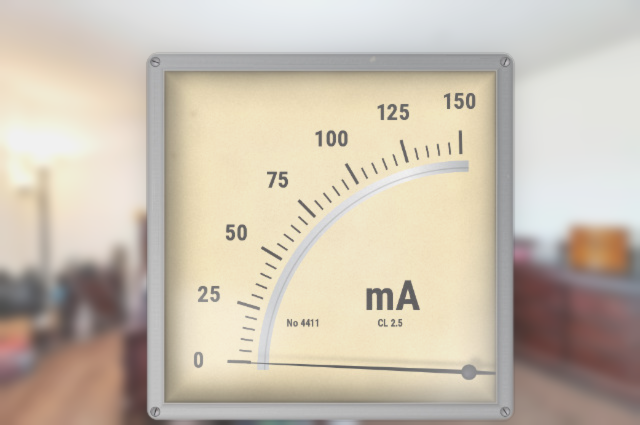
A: 0 mA
